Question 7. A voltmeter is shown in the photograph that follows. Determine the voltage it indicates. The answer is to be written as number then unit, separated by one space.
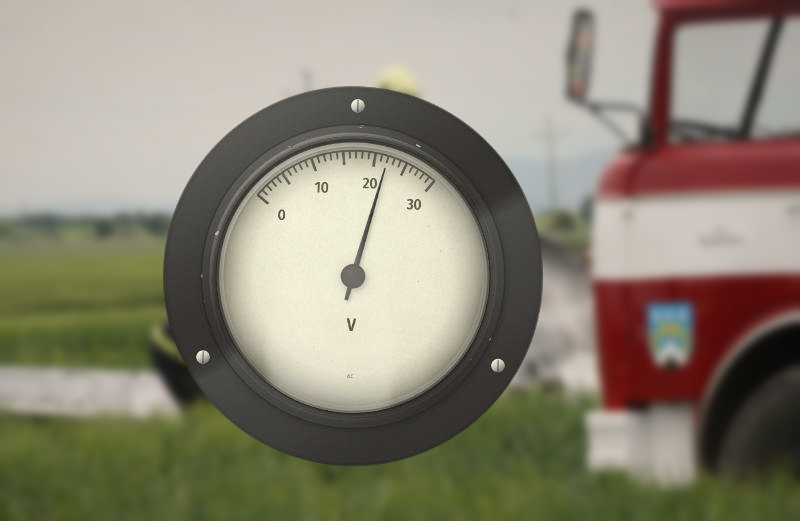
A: 22 V
